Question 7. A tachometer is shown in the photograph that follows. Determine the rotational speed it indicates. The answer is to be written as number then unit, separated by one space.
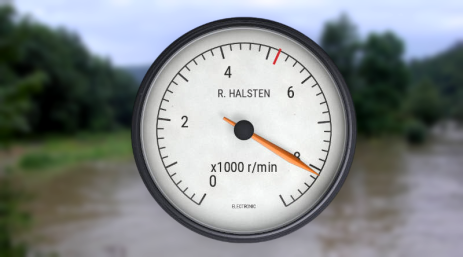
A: 8100 rpm
